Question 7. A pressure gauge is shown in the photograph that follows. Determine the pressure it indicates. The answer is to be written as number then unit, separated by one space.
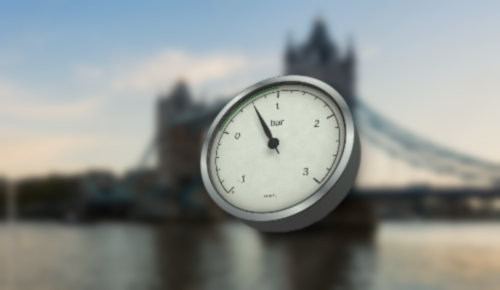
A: 0.6 bar
